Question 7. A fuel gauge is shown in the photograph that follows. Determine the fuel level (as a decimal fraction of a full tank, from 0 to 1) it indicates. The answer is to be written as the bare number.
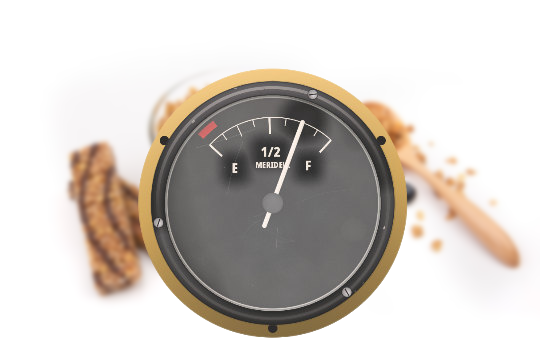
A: 0.75
